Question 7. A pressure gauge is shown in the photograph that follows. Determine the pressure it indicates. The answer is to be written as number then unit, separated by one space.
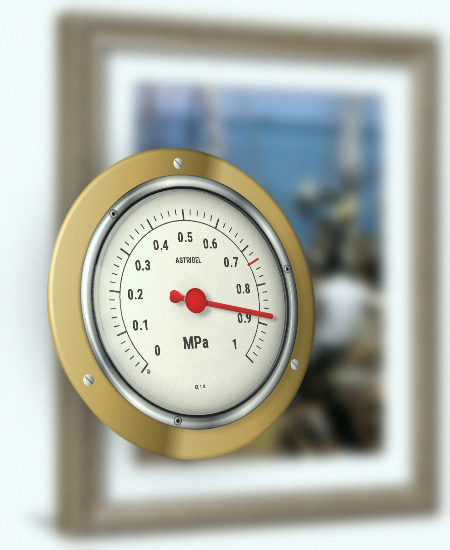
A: 0.88 MPa
